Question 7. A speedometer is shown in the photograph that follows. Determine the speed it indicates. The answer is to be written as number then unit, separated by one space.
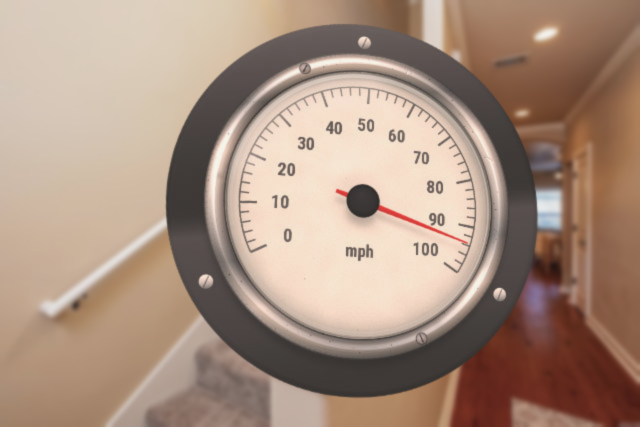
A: 94 mph
